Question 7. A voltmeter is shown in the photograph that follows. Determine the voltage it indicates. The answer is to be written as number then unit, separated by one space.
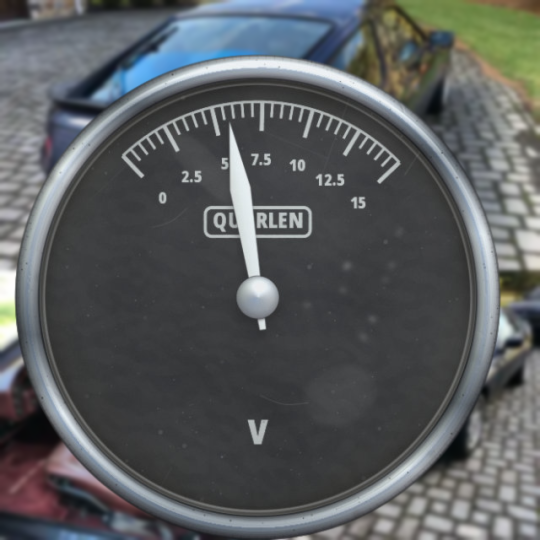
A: 5.75 V
